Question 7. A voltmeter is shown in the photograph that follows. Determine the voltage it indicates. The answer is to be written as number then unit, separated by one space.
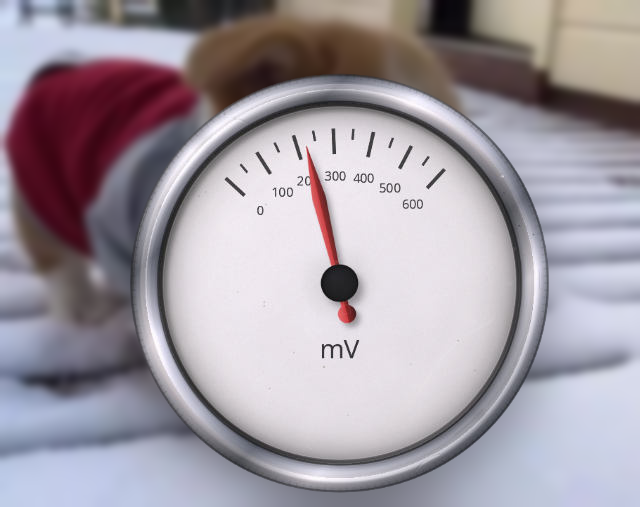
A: 225 mV
